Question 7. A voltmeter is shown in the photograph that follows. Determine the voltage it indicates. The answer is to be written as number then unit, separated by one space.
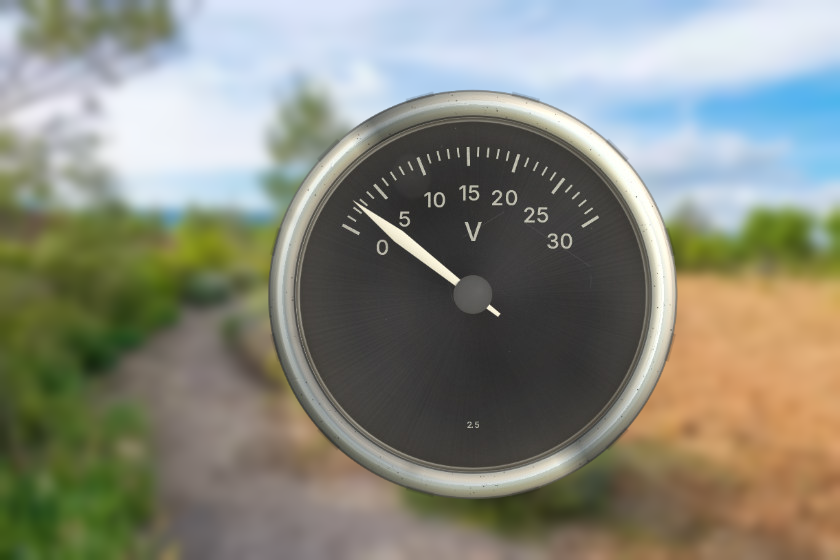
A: 2.5 V
